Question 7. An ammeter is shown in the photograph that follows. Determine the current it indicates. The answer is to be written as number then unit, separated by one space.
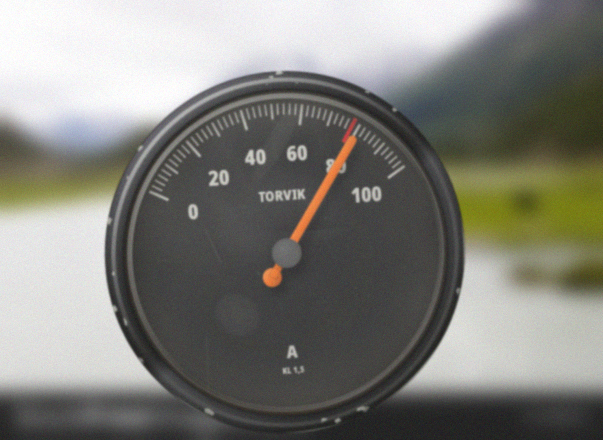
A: 80 A
